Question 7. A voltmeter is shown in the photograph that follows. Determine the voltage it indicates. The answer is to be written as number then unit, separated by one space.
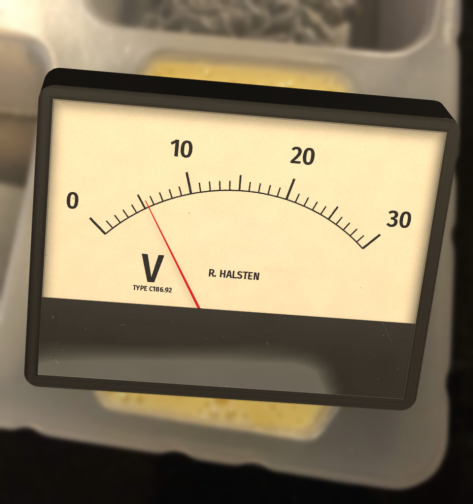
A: 5.5 V
